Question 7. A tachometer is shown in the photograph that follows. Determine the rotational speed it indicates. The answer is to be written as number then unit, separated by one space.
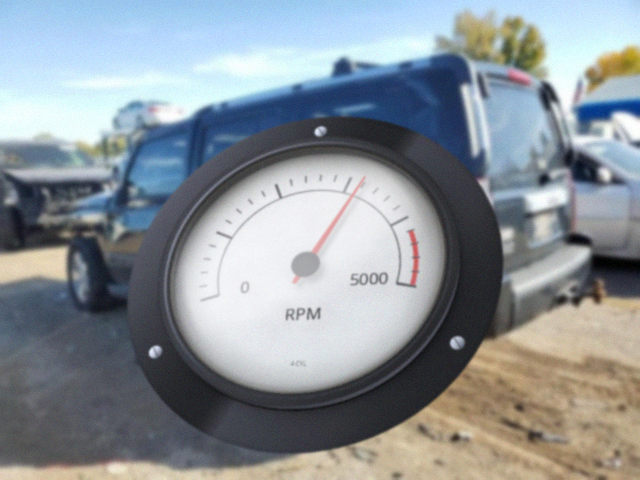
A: 3200 rpm
